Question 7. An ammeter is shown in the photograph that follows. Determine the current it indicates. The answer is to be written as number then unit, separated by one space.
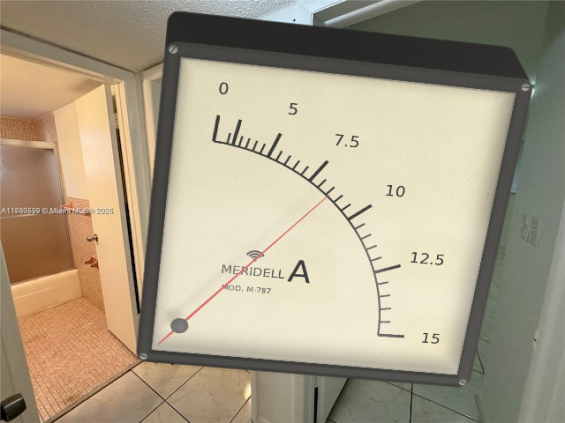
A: 8.5 A
